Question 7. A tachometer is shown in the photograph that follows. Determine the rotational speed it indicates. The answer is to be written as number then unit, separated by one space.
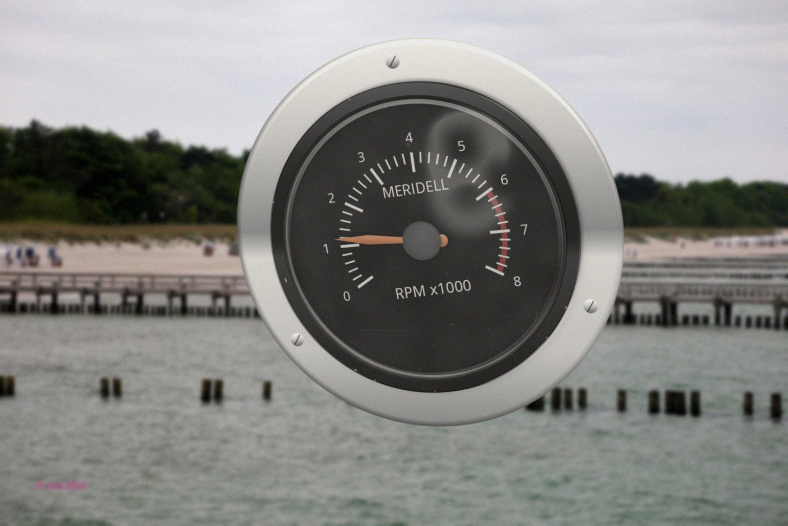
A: 1200 rpm
